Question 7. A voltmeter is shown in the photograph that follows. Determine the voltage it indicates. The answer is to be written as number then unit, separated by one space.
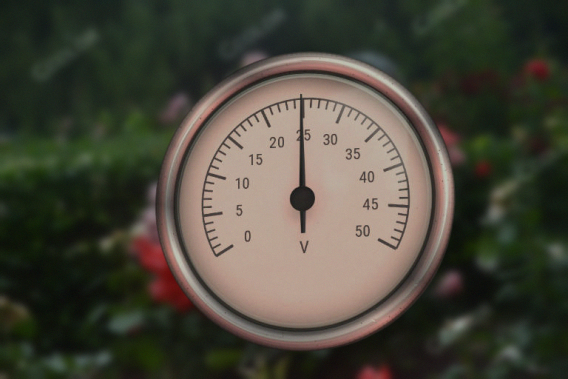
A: 25 V
